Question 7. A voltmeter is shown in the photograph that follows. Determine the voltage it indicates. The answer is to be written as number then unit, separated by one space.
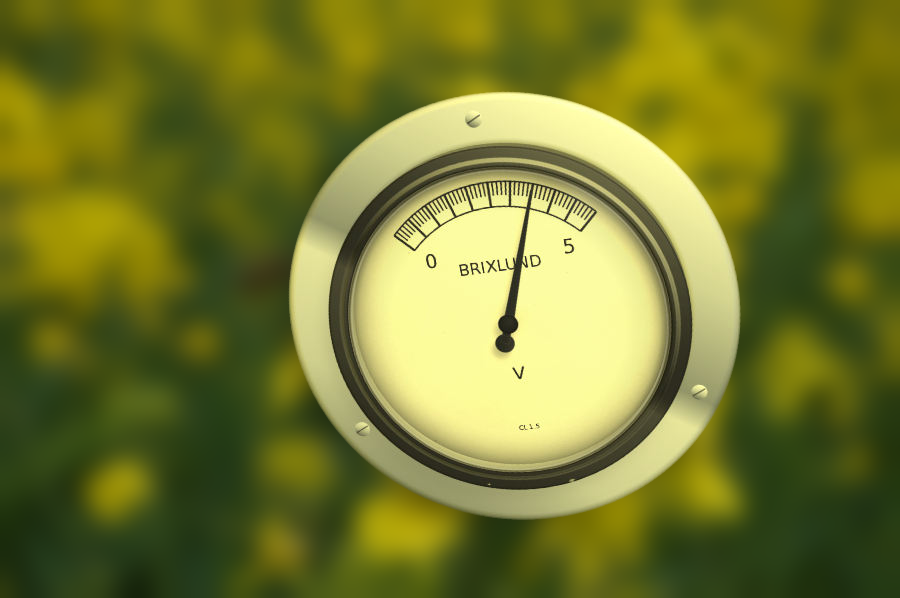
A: 3.5 V
